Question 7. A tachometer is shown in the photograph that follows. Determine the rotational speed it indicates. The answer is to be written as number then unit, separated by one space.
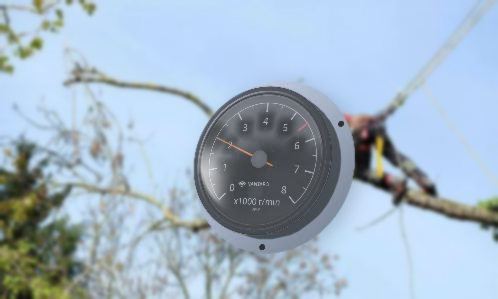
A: 2000 rpm
